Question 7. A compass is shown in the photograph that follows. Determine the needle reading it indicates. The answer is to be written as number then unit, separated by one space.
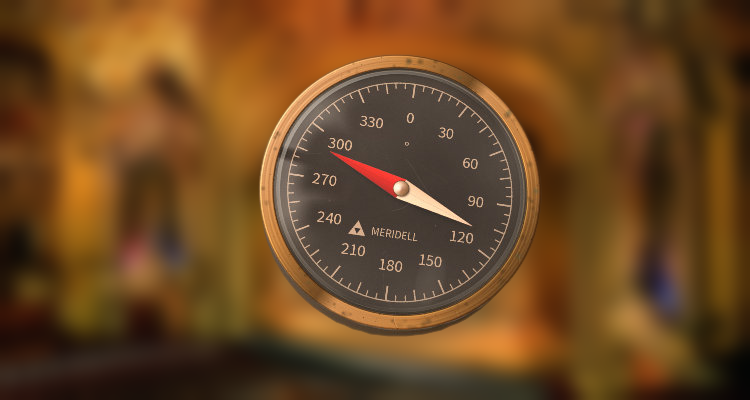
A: 290 °
